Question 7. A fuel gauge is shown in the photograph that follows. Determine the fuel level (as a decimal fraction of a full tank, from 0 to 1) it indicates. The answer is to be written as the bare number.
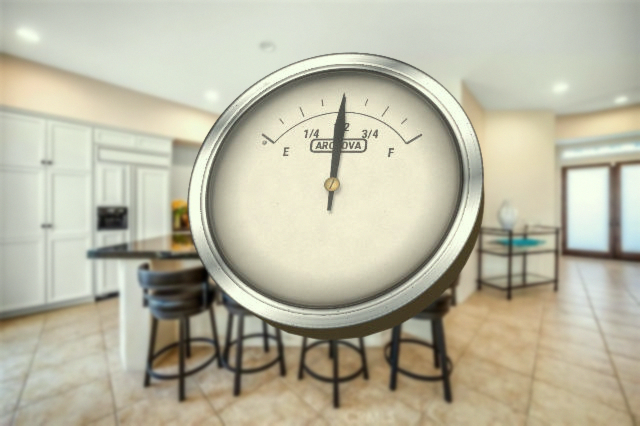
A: 0.5
